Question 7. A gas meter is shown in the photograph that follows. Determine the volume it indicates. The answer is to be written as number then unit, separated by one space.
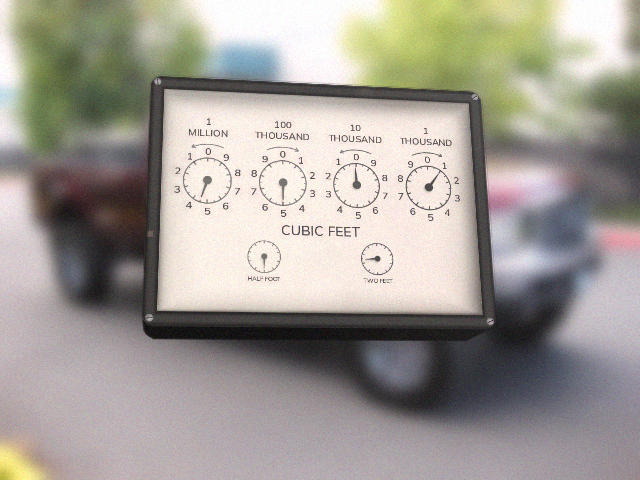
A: 450100 ft³
